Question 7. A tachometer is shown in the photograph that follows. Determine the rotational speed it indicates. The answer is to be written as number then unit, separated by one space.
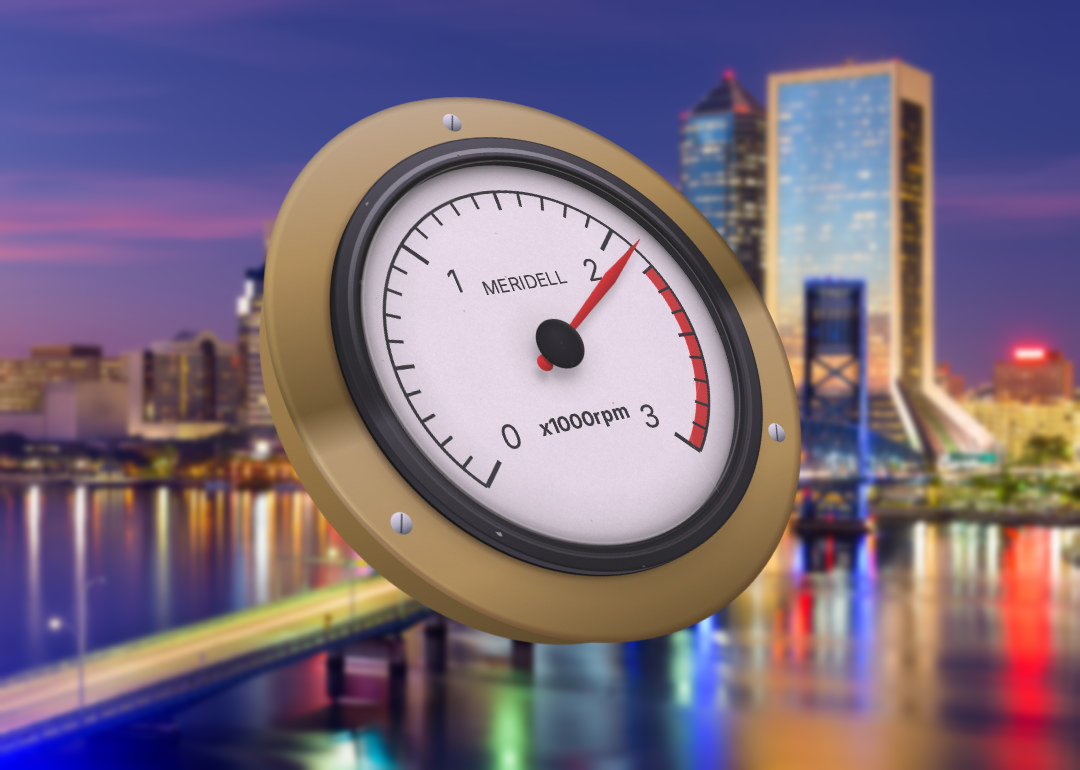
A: 2100 rpm
